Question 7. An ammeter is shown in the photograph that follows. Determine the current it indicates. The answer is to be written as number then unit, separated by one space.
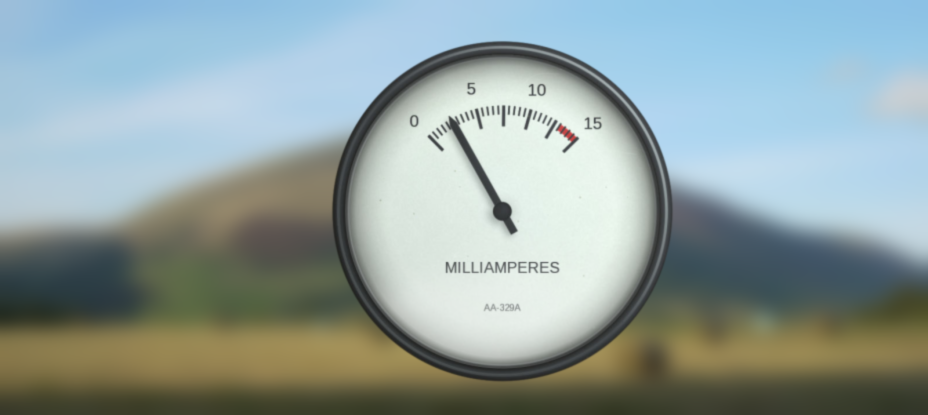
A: 2.5 mA
